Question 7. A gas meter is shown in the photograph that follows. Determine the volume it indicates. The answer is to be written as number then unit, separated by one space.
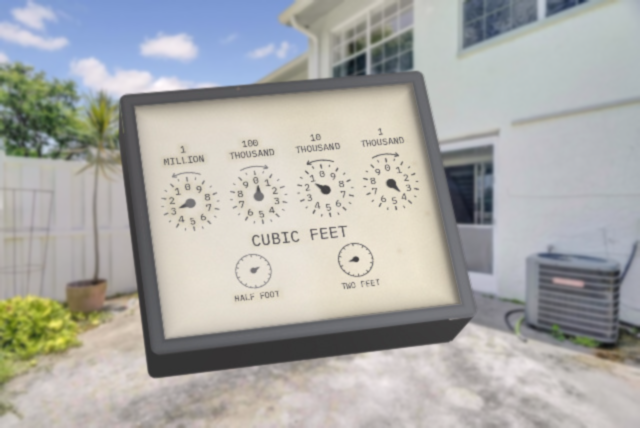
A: 301400 ft³
